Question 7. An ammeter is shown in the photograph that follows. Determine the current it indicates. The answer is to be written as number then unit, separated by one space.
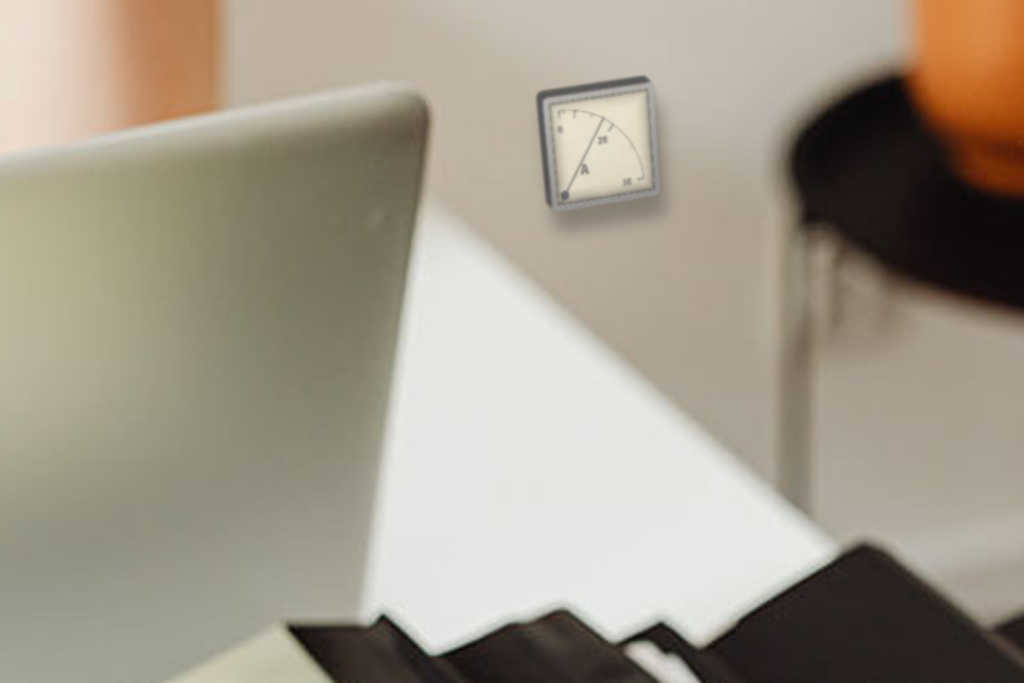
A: 17.5 A
